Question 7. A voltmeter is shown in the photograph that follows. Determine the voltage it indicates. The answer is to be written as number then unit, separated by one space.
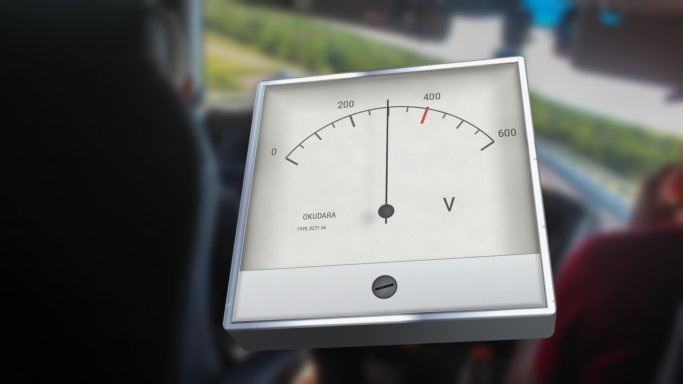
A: 300 V
